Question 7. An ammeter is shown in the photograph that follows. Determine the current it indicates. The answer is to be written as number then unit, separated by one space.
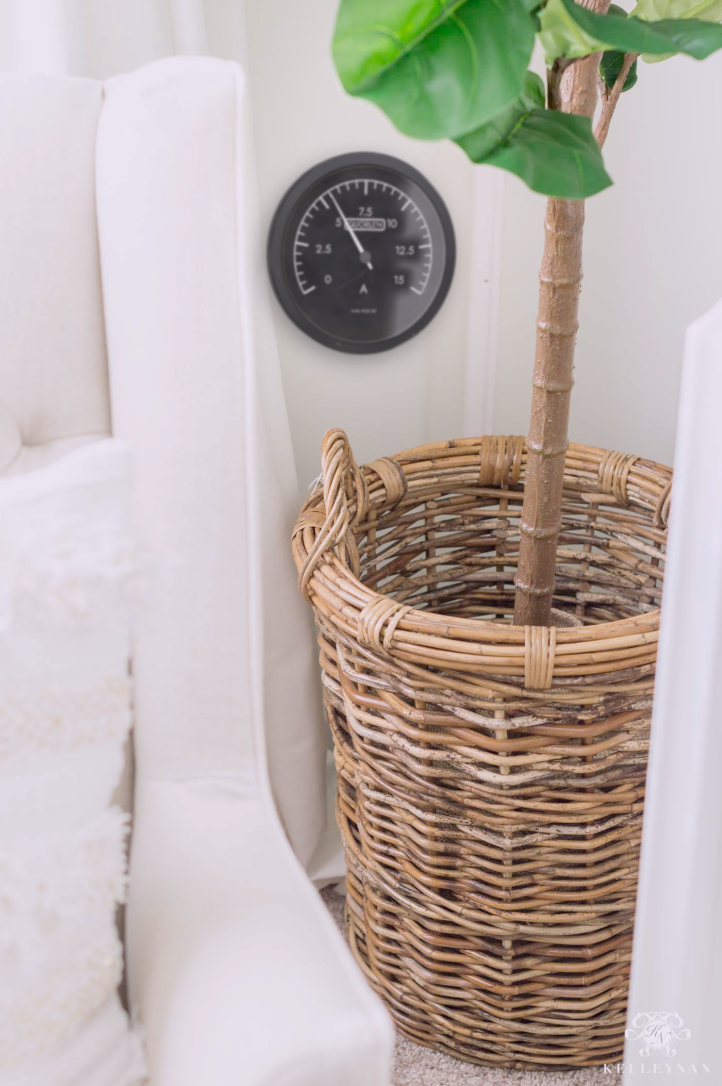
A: 5.5 A
